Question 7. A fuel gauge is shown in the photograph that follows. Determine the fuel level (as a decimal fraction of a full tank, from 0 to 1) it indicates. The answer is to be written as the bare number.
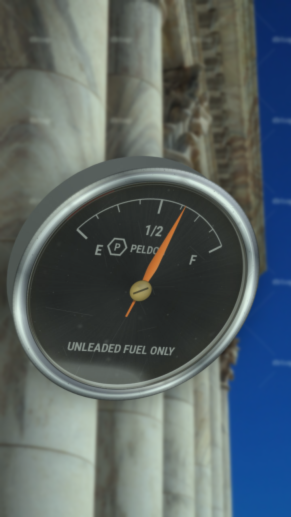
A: 0.625
